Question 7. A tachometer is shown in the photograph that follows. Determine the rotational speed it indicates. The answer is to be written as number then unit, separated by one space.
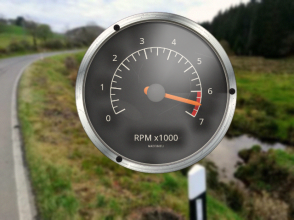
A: 6500 rpm
